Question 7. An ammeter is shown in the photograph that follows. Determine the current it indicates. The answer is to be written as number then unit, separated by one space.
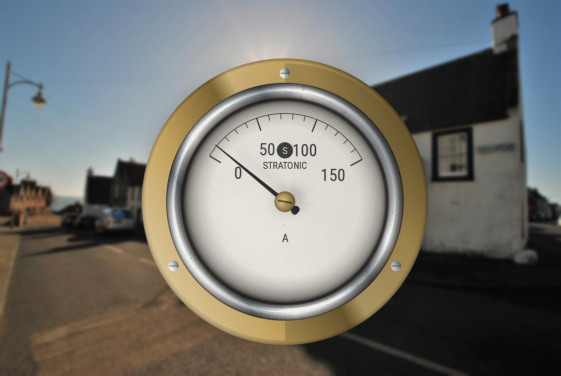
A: 10 A
